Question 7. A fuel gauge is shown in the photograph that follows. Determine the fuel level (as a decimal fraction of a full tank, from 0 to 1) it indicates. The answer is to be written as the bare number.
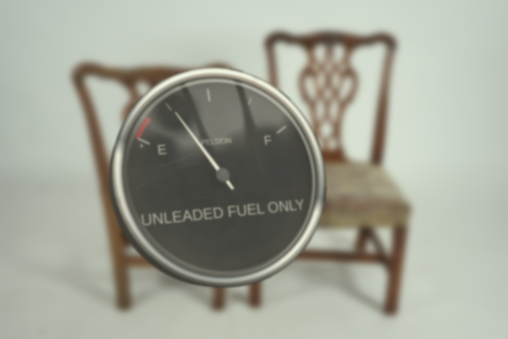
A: 0.25
